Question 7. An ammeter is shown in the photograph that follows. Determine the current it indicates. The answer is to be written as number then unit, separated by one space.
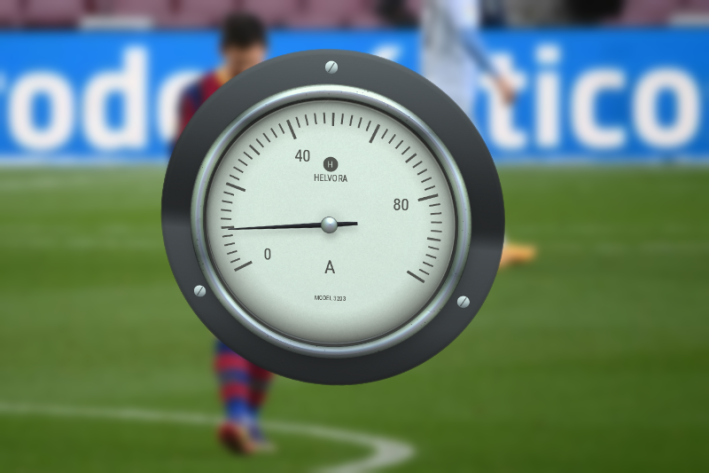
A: 10 A
